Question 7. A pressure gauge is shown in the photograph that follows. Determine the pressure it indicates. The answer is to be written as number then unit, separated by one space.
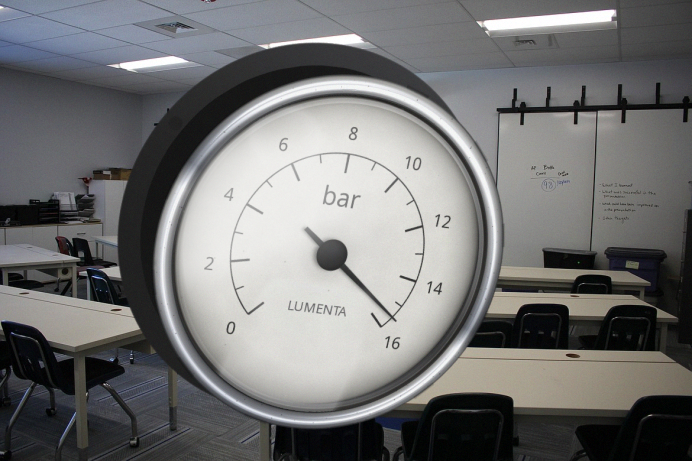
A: 15.5 bar
